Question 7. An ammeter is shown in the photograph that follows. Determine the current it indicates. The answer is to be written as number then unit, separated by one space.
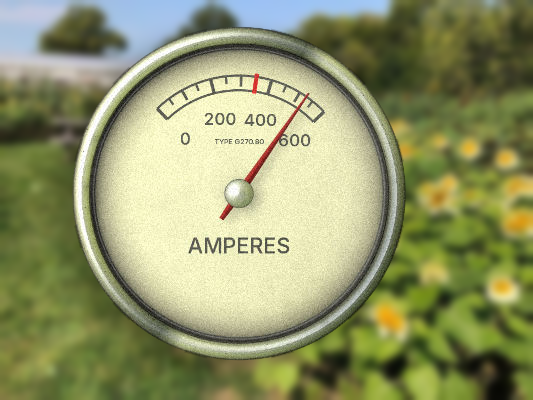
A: 525 A
